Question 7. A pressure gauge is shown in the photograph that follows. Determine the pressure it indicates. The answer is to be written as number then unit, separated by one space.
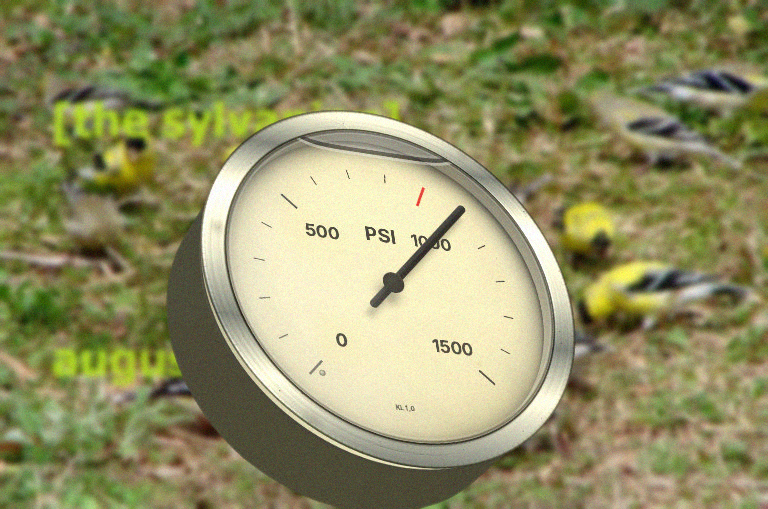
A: 1000 psi
